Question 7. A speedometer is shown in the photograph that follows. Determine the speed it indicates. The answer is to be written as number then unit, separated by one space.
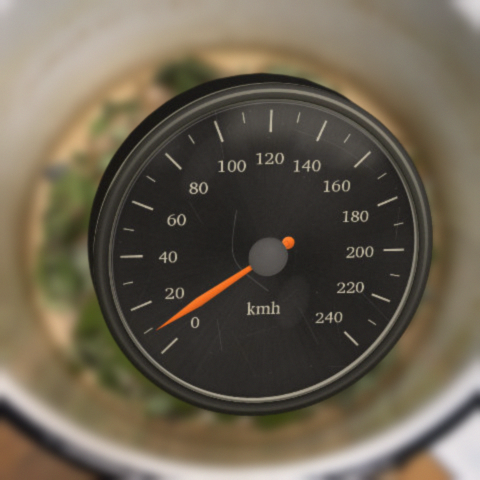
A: 10 km/h
